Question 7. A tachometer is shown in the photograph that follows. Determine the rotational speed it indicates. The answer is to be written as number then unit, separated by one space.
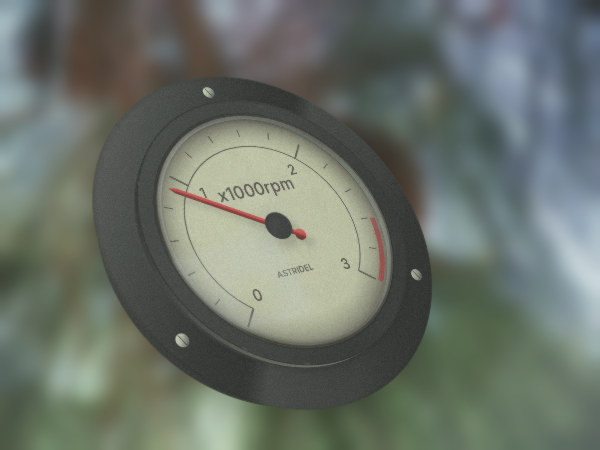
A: 900 rpm
